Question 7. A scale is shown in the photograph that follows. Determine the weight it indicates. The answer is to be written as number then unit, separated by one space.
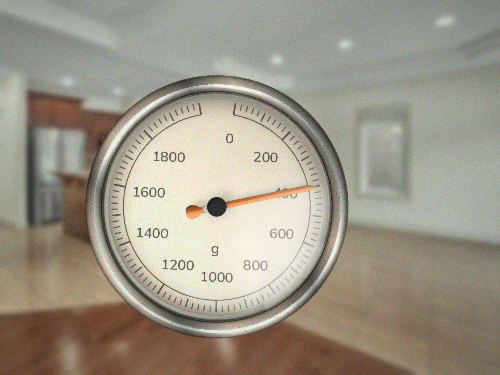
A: 400 g
